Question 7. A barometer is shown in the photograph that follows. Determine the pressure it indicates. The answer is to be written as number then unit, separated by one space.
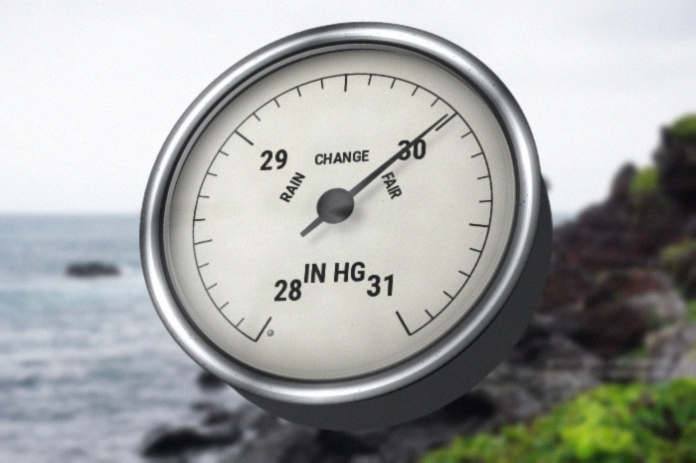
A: 30 inHg
